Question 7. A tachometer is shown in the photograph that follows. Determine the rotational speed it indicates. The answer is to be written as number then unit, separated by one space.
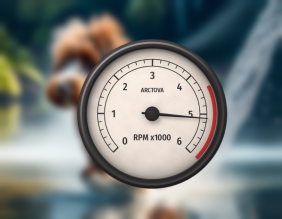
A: 5100 rpm
